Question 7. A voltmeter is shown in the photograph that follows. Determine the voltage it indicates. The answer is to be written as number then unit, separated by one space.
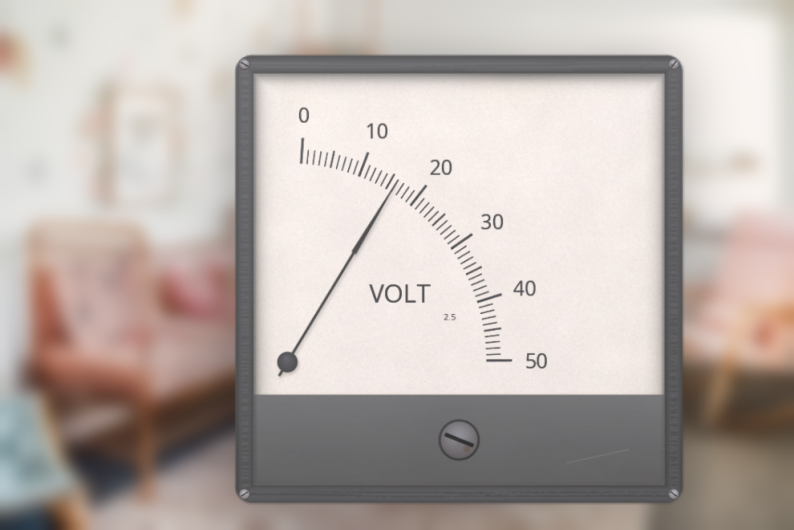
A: 16 V
